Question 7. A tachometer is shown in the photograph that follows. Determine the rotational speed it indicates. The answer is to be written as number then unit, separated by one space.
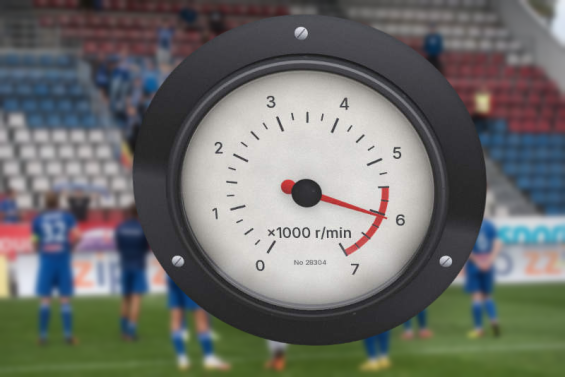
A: 6000 rpm
